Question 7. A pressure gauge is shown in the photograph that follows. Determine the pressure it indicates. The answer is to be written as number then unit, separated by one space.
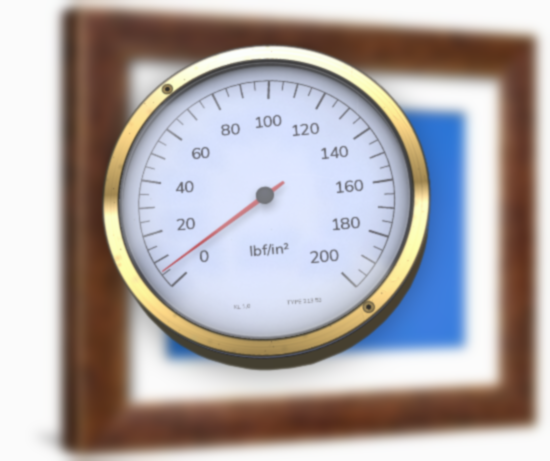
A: 5 psi
